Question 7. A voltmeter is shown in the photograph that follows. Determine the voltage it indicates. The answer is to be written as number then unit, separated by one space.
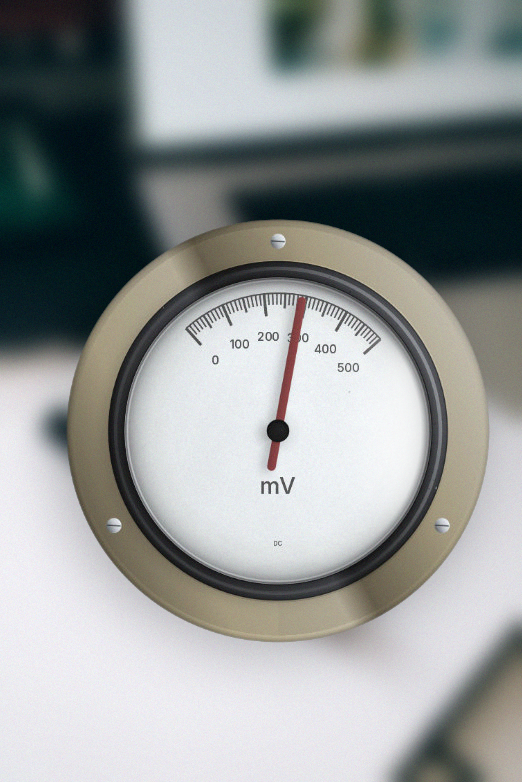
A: 290 mV
